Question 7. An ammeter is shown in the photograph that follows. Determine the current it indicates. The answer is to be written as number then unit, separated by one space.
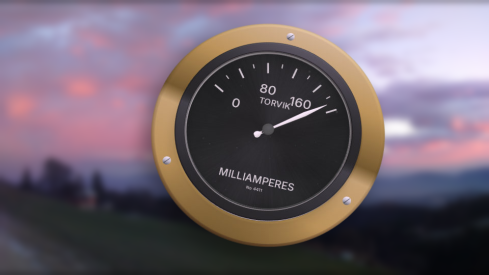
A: 190 mA
